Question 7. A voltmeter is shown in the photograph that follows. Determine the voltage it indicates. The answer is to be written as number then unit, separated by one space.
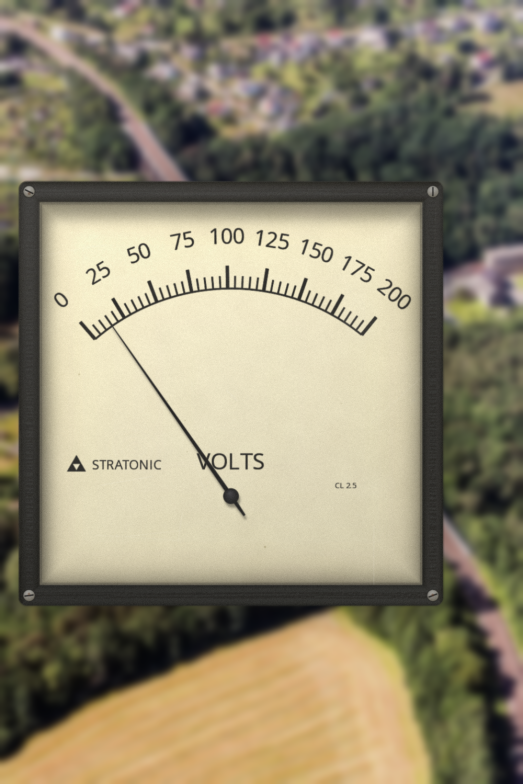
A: 15 V
